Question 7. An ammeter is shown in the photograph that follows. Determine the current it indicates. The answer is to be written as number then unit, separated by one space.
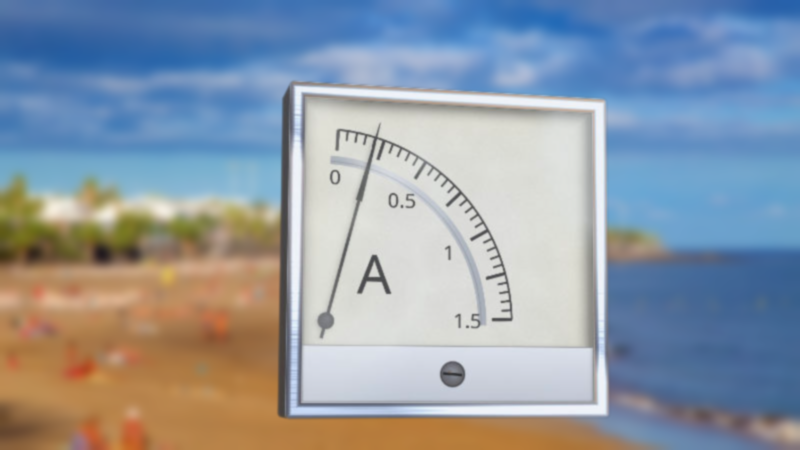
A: 0.2 A
